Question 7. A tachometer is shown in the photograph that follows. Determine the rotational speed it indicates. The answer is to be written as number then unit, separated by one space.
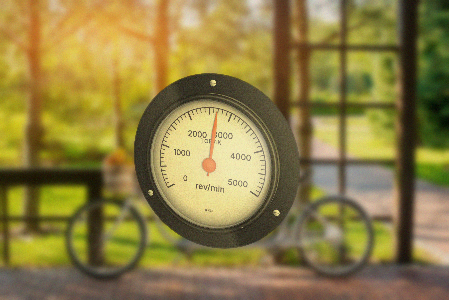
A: 2700 rpm
